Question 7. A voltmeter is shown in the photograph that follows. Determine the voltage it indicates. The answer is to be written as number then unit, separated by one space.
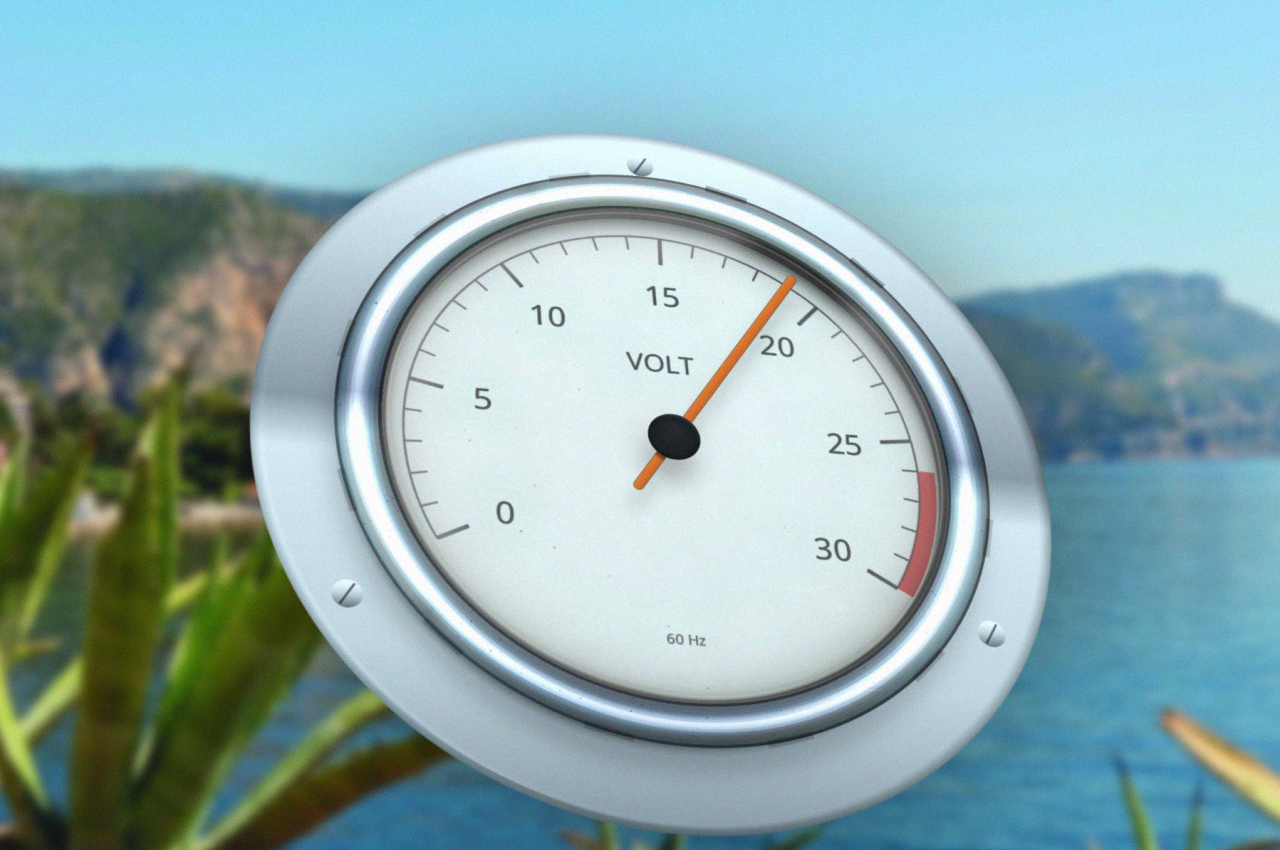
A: 19 V
